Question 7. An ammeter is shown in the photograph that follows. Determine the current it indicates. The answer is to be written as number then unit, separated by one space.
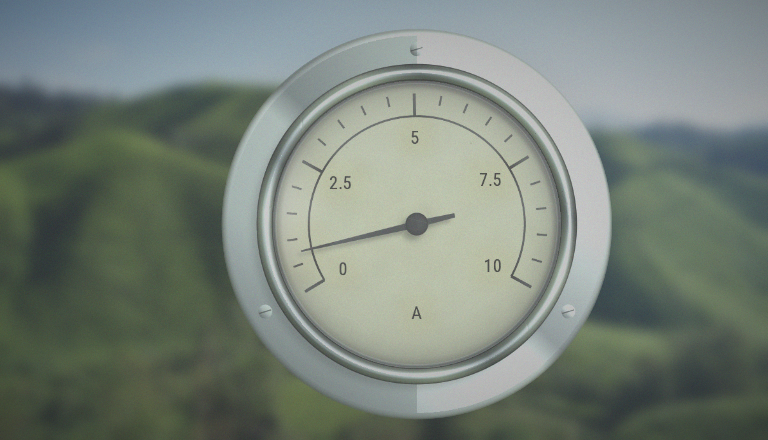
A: 0.75 A
